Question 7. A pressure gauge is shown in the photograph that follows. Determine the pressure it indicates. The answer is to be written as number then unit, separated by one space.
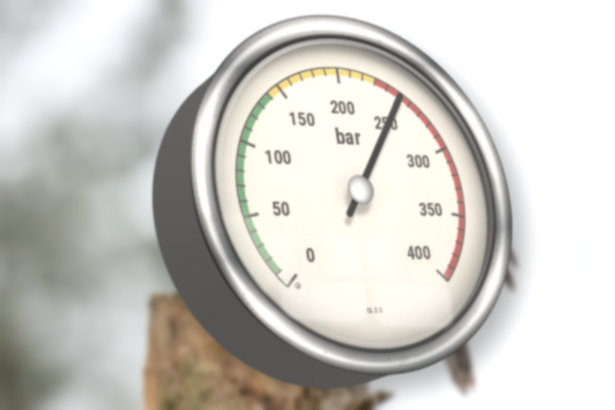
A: 250 bar
